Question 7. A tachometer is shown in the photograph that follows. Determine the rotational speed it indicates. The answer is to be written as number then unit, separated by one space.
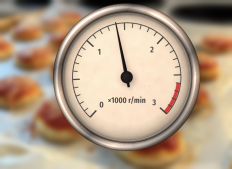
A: 1400 rpm
